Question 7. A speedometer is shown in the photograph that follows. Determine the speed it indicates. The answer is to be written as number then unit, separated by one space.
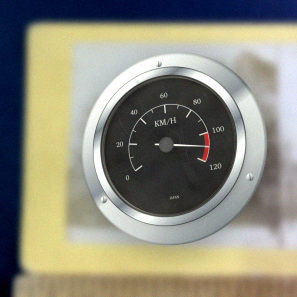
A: 110 km/h
